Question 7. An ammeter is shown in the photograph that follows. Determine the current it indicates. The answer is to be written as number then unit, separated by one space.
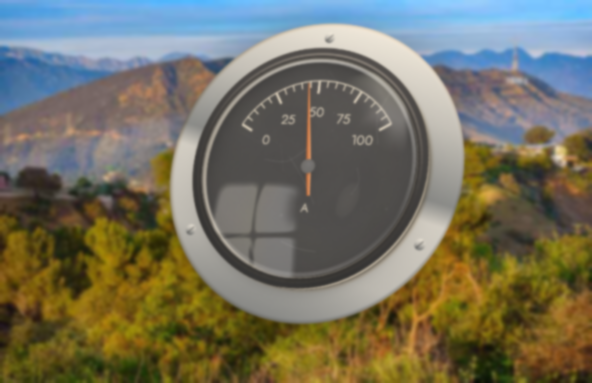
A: 45 A
